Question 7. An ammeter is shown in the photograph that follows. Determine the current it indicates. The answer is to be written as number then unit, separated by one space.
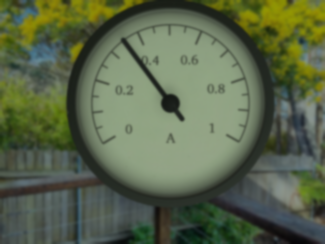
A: 0.35 A
